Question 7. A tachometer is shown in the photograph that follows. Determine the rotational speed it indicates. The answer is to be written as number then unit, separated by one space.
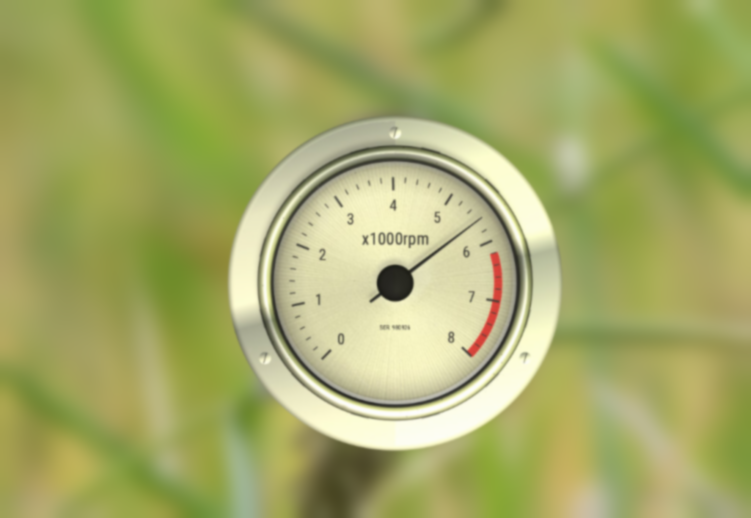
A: 5600 rpm
